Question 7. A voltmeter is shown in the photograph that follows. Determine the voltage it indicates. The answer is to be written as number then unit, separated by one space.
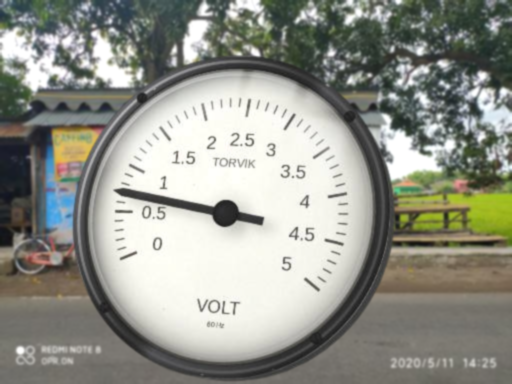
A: 0.7 V
